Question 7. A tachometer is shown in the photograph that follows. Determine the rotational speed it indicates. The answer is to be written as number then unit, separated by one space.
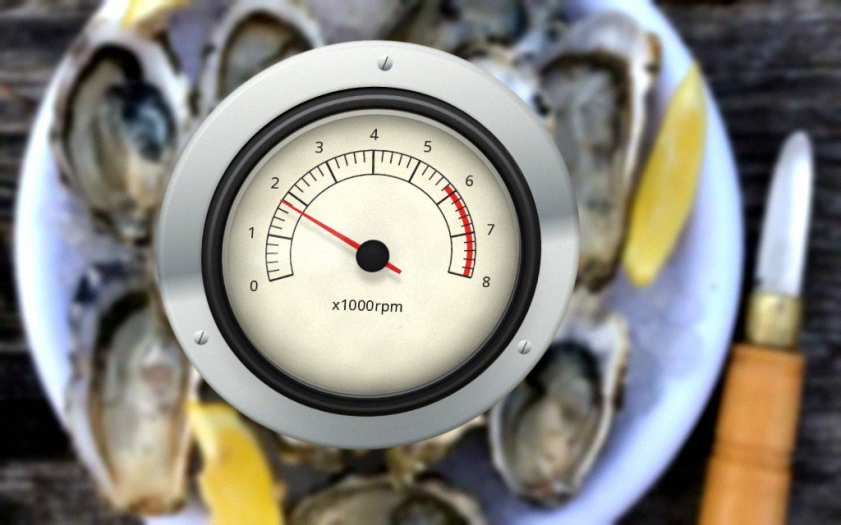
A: 1800 rpm
